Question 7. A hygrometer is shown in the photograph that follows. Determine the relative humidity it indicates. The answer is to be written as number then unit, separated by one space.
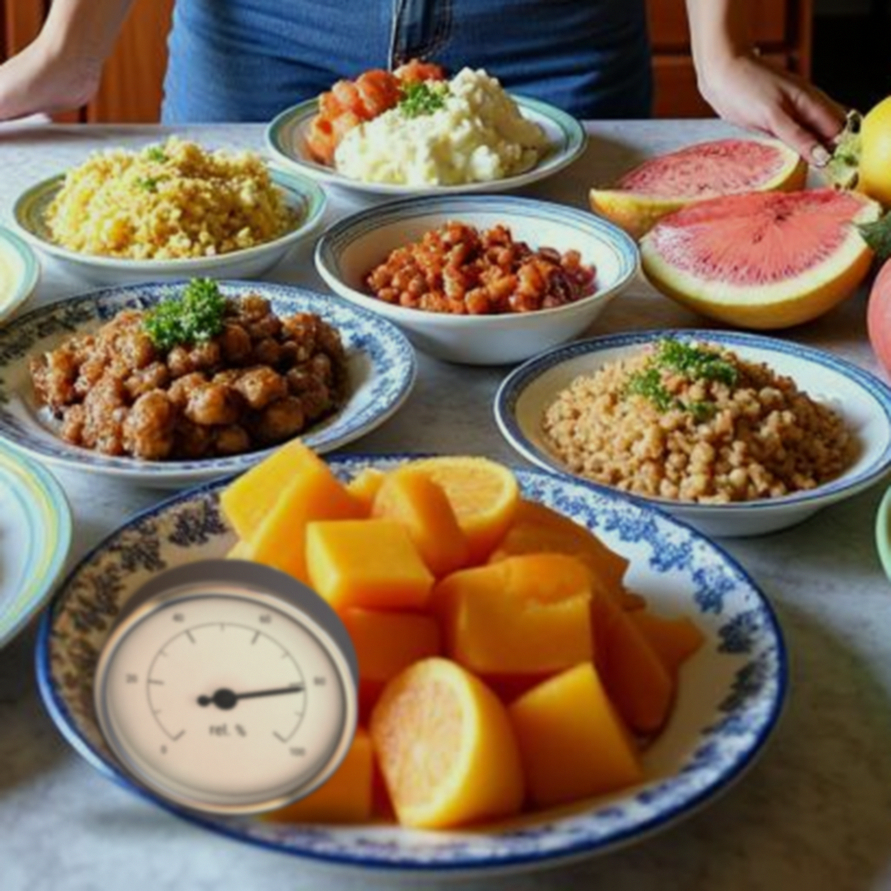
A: 80 %
